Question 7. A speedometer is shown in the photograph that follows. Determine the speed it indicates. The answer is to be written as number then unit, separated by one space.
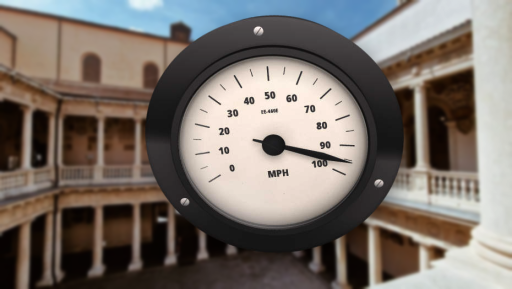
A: 95 mph
